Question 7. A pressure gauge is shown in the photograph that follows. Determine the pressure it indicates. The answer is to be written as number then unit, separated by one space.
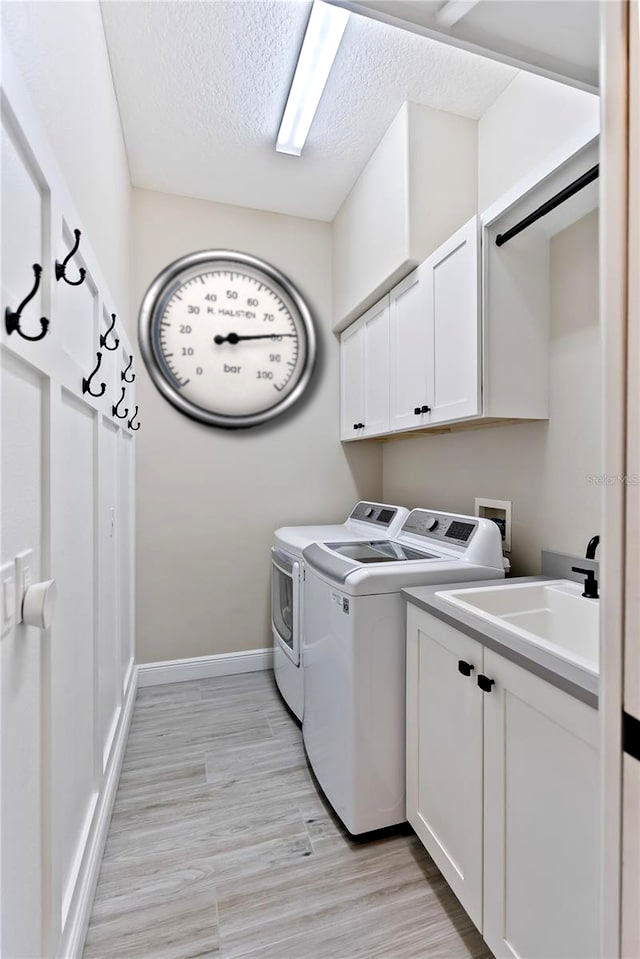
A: 80 bar
